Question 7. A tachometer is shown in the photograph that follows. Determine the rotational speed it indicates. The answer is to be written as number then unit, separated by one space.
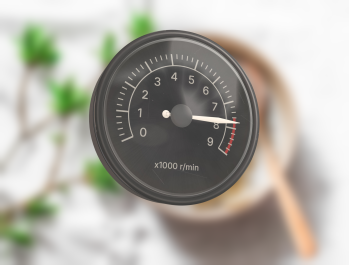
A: 7800 rpm
